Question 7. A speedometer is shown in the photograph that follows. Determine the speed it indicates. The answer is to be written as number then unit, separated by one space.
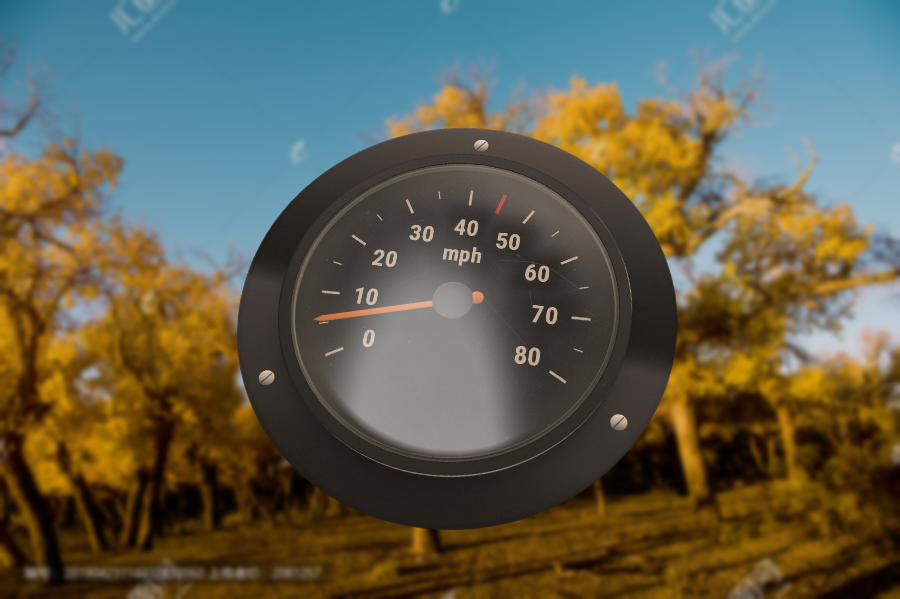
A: 5 mph
